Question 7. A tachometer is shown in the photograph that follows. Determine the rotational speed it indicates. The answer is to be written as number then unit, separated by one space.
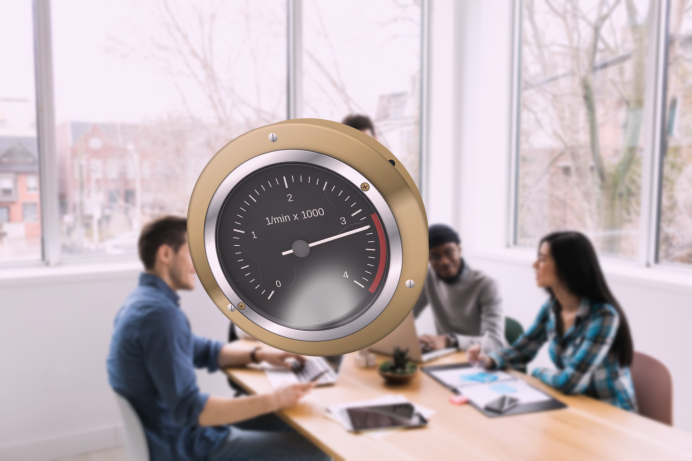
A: 3200 rpm
